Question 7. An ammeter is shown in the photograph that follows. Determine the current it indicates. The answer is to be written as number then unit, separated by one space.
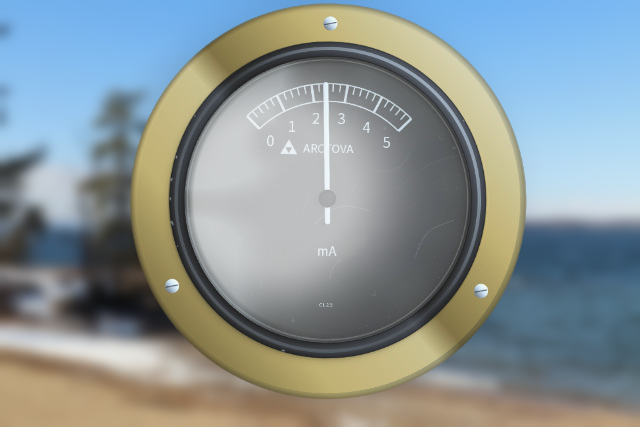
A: 2.4 mA
